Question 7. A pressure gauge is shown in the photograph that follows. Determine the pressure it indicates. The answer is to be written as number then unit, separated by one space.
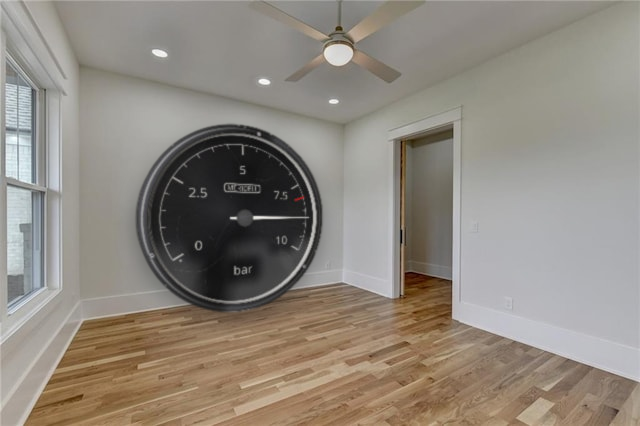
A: 8.75 bar
